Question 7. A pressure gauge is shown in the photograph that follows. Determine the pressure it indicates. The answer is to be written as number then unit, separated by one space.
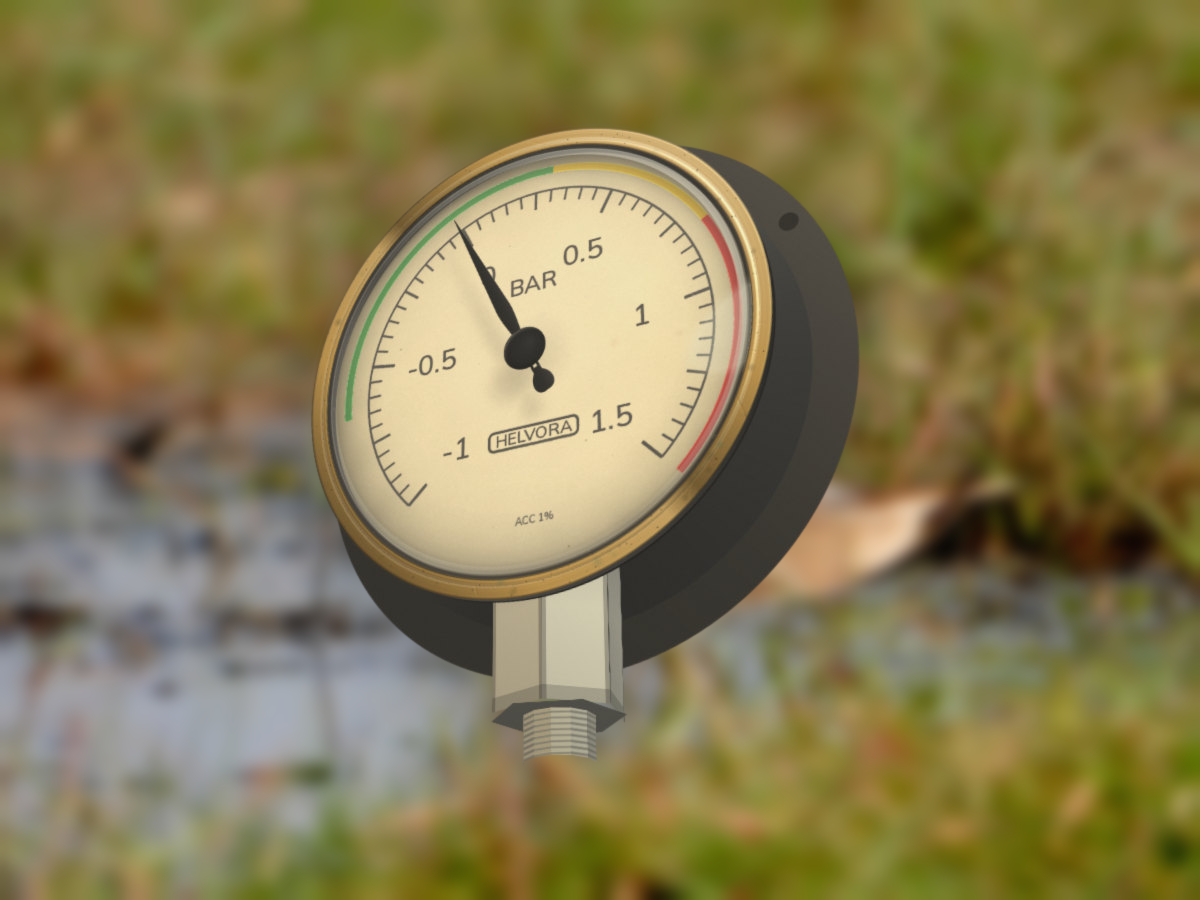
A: 0 bar
